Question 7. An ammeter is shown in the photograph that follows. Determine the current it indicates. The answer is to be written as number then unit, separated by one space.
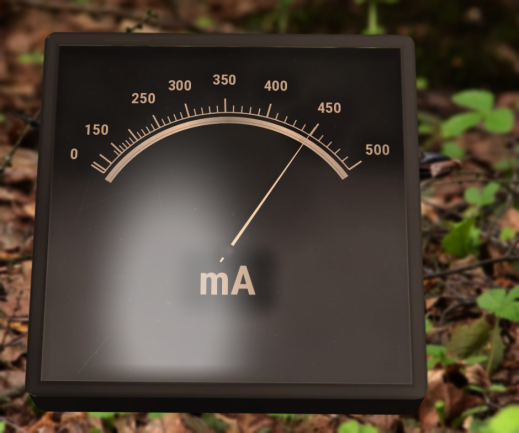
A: 450 mA
